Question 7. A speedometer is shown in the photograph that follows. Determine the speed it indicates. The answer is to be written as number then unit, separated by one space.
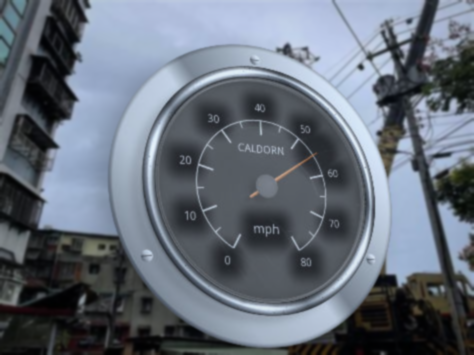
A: 55 mph
